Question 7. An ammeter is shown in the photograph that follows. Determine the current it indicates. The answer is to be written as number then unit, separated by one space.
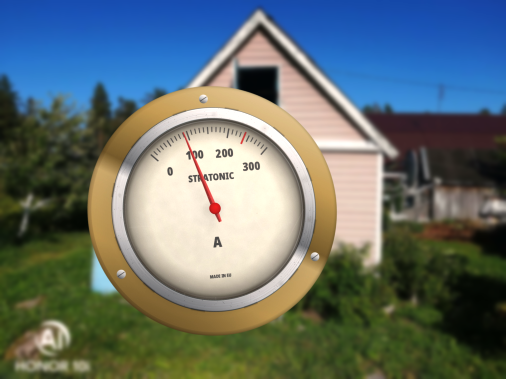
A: 90 A
